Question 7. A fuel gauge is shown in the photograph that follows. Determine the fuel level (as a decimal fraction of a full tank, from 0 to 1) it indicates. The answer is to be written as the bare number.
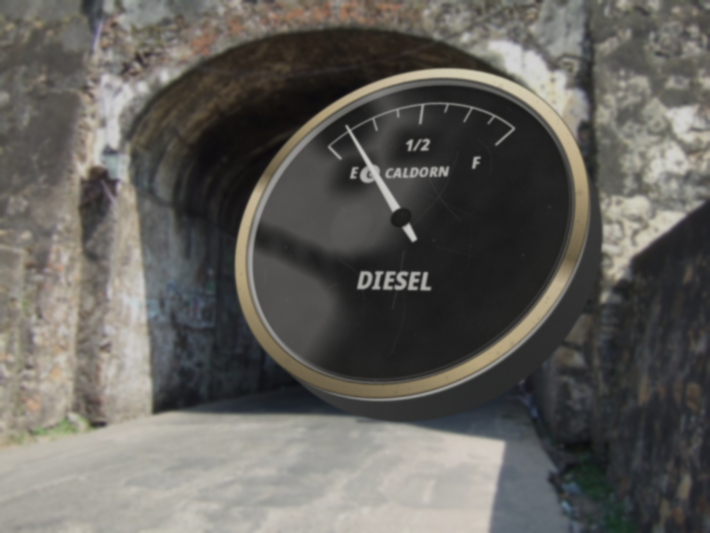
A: 0.125
